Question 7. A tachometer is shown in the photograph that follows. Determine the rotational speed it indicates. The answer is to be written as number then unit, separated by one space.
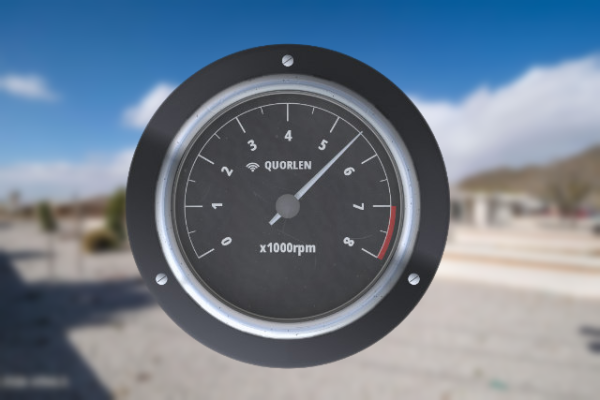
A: 5500 rpm
